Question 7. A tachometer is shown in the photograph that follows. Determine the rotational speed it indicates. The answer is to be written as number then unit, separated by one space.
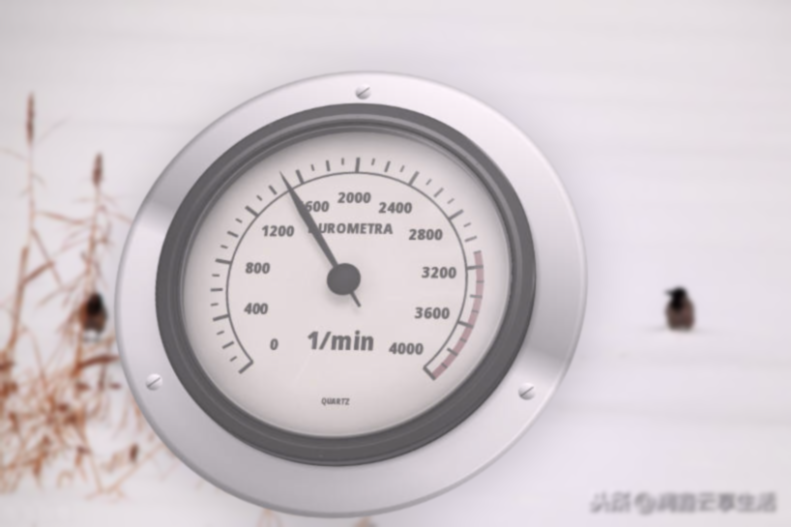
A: 1500 rpm
